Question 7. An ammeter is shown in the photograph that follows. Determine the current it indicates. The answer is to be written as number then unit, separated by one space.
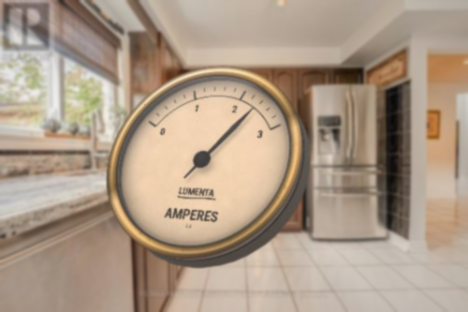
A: 2.4 A
